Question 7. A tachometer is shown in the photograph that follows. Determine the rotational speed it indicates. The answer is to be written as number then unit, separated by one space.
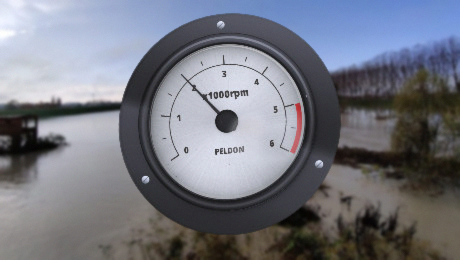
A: 2000 rpm
